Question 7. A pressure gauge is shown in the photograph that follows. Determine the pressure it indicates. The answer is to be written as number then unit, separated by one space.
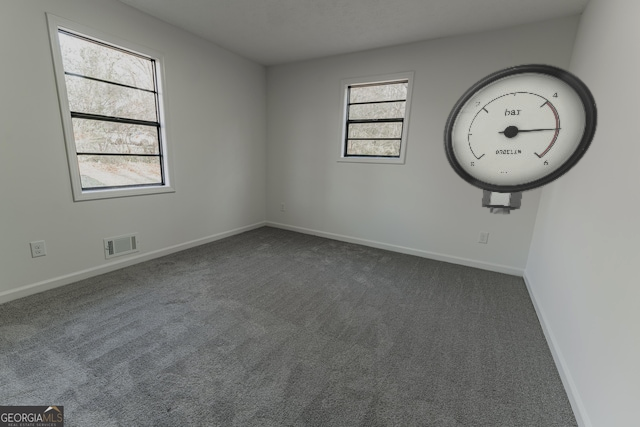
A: 5 bar
